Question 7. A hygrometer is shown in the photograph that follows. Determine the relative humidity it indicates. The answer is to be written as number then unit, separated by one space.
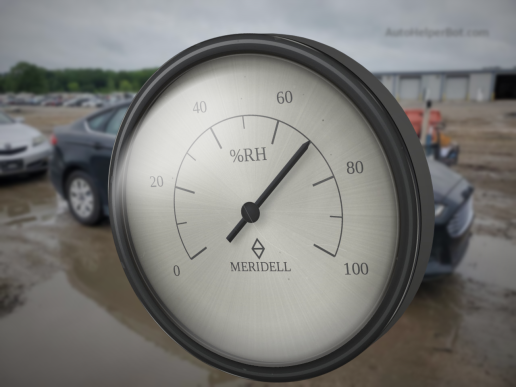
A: 70 %
